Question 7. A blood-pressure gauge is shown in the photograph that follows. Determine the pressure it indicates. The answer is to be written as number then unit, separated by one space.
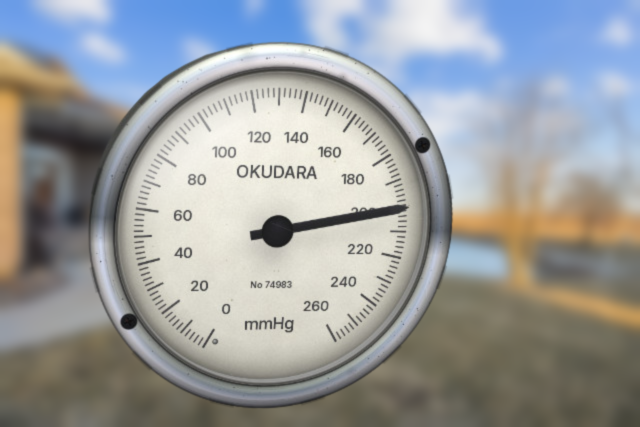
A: 200 mmHg
